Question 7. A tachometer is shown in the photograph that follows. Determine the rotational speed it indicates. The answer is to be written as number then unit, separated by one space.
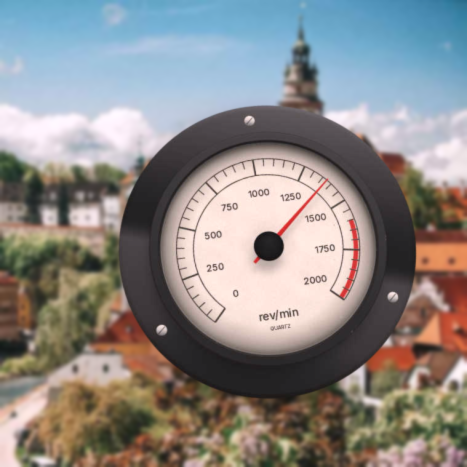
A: 1375 rpm
